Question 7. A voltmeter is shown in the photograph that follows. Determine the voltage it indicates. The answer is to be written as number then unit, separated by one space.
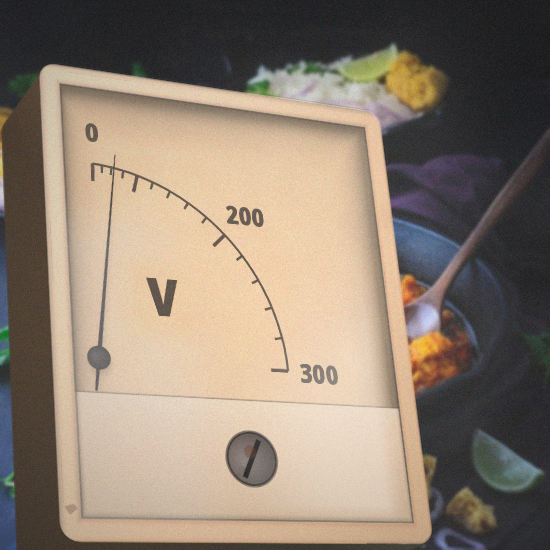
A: 60 V
